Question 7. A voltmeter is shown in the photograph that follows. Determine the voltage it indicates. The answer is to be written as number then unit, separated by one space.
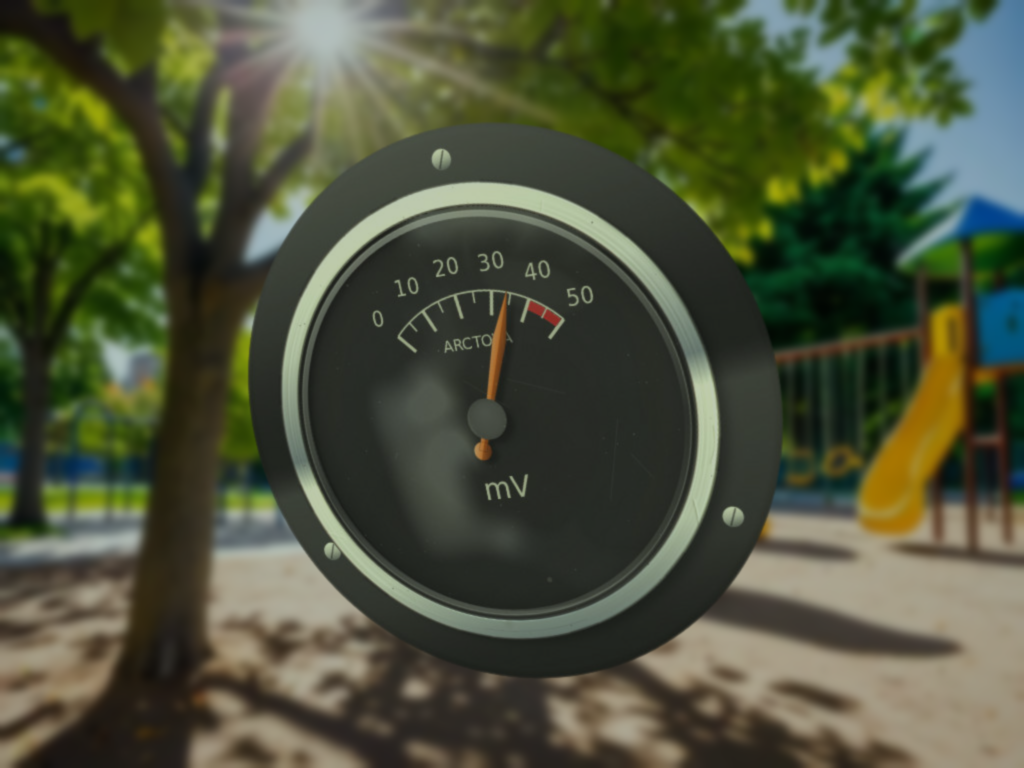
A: 35 mV
